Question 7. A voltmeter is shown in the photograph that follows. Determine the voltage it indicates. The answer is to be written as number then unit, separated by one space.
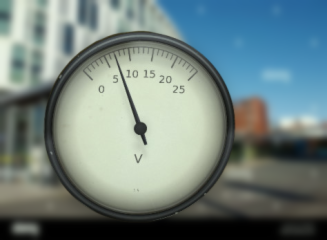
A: 7 V
